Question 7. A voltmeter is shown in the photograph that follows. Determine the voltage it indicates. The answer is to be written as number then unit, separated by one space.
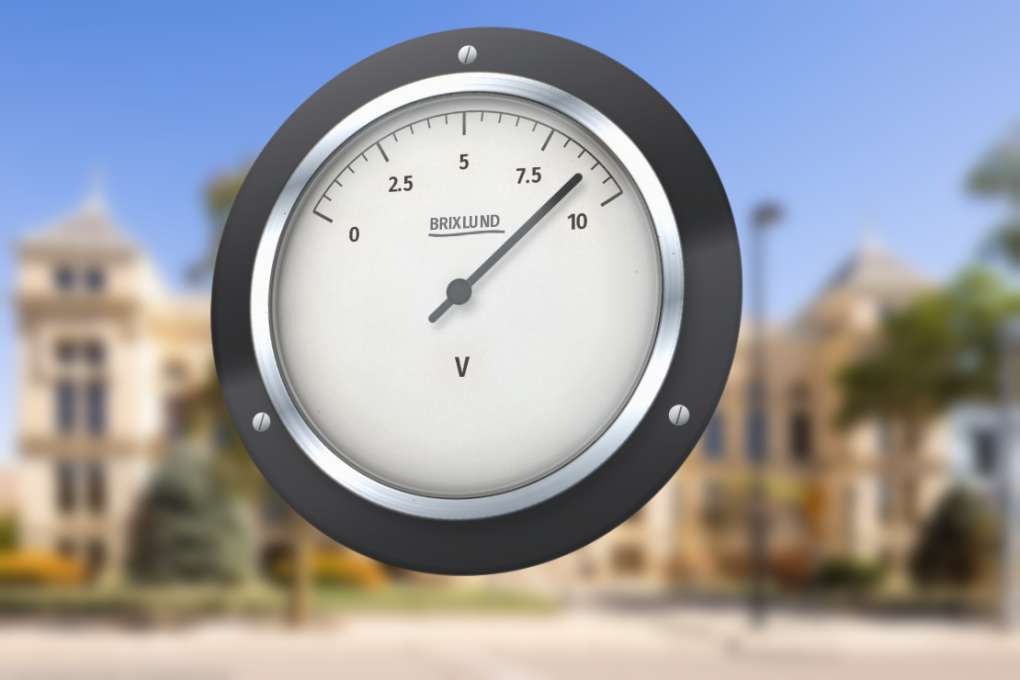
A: 9 V
